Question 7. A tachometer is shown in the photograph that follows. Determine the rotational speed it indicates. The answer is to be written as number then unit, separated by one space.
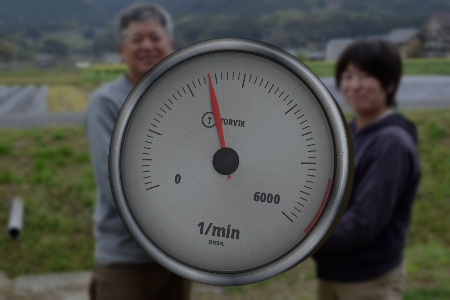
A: 2400 rpm
